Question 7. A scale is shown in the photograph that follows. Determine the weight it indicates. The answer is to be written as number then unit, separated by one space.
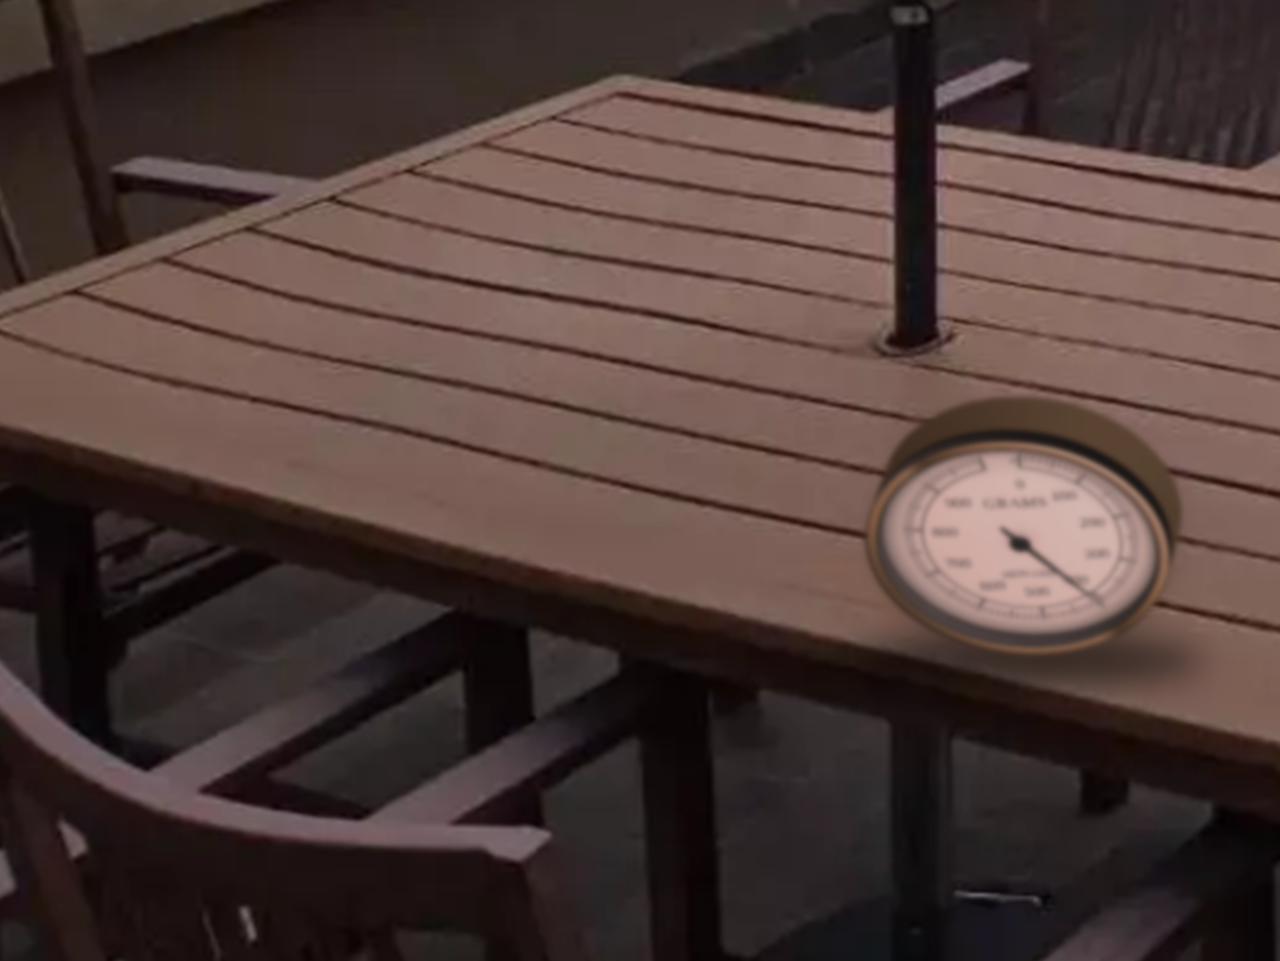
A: 400 g
